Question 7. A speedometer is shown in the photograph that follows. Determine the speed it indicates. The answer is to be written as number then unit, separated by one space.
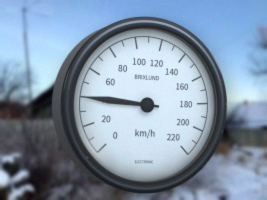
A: 40 km/h
